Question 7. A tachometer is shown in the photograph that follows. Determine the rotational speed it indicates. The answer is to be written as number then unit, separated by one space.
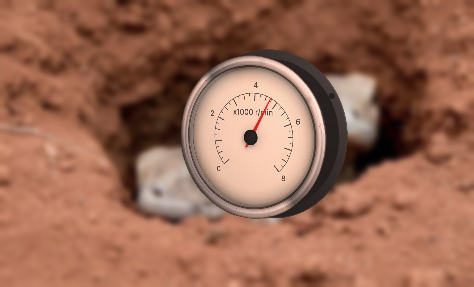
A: 4750 rpm
